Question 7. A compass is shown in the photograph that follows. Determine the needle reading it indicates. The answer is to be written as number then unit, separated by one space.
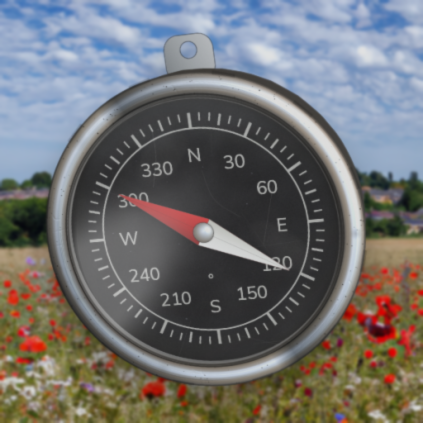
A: 300 °
